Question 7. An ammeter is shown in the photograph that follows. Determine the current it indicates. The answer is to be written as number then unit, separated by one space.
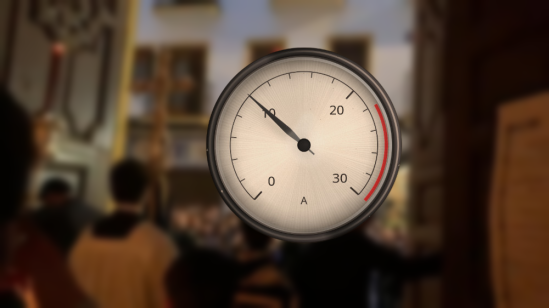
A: 10 A
